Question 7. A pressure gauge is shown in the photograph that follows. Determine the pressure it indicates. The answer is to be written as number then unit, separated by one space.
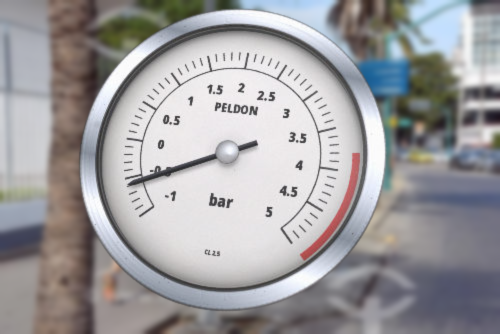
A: -0.6 bar
